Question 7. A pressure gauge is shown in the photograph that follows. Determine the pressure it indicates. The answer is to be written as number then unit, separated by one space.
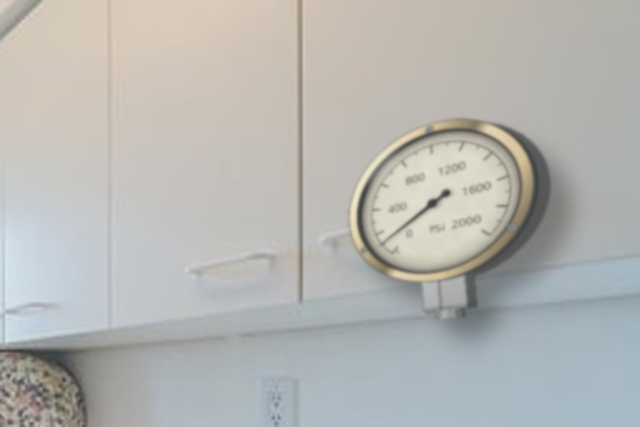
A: 100 psi
